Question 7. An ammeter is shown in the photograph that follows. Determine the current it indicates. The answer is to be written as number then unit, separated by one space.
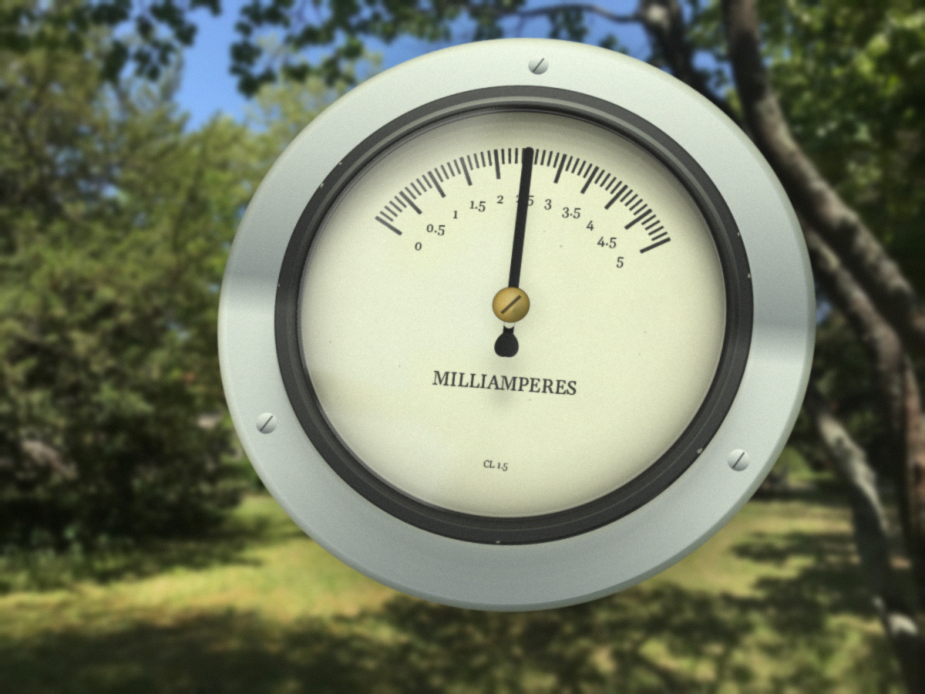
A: 2.5 mA
